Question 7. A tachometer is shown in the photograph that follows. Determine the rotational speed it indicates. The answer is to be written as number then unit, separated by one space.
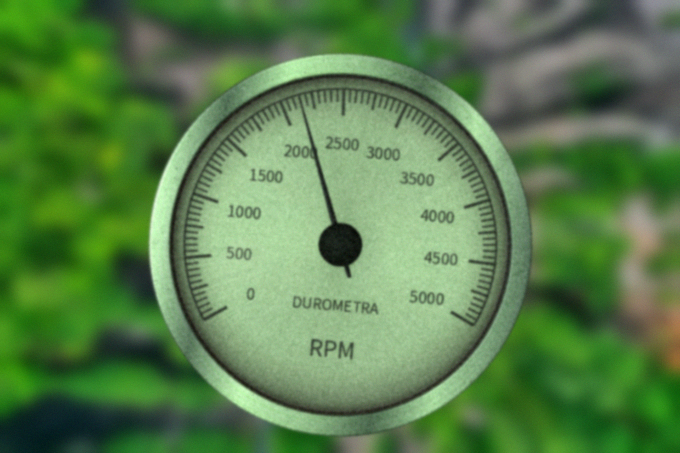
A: 2150 rpm
